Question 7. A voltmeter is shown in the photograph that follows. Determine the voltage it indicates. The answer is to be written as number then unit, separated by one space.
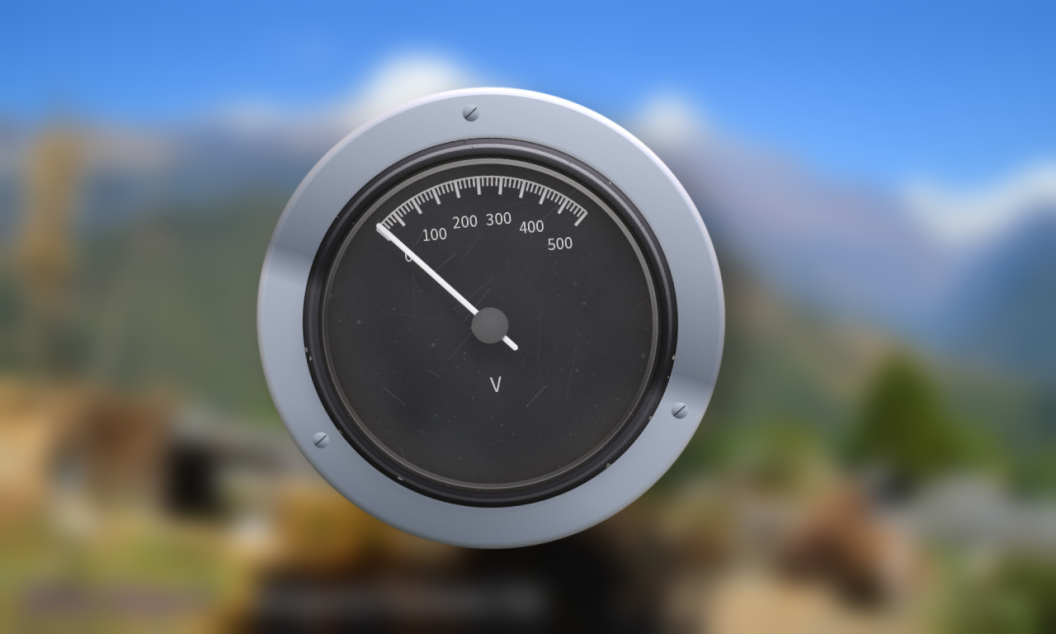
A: 10 V
